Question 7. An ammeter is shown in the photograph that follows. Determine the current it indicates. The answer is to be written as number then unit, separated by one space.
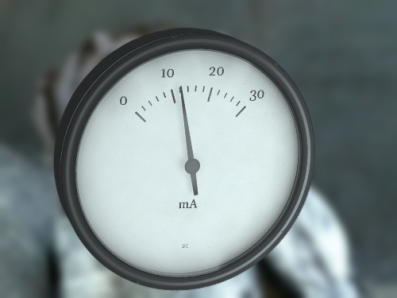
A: 12 mA
